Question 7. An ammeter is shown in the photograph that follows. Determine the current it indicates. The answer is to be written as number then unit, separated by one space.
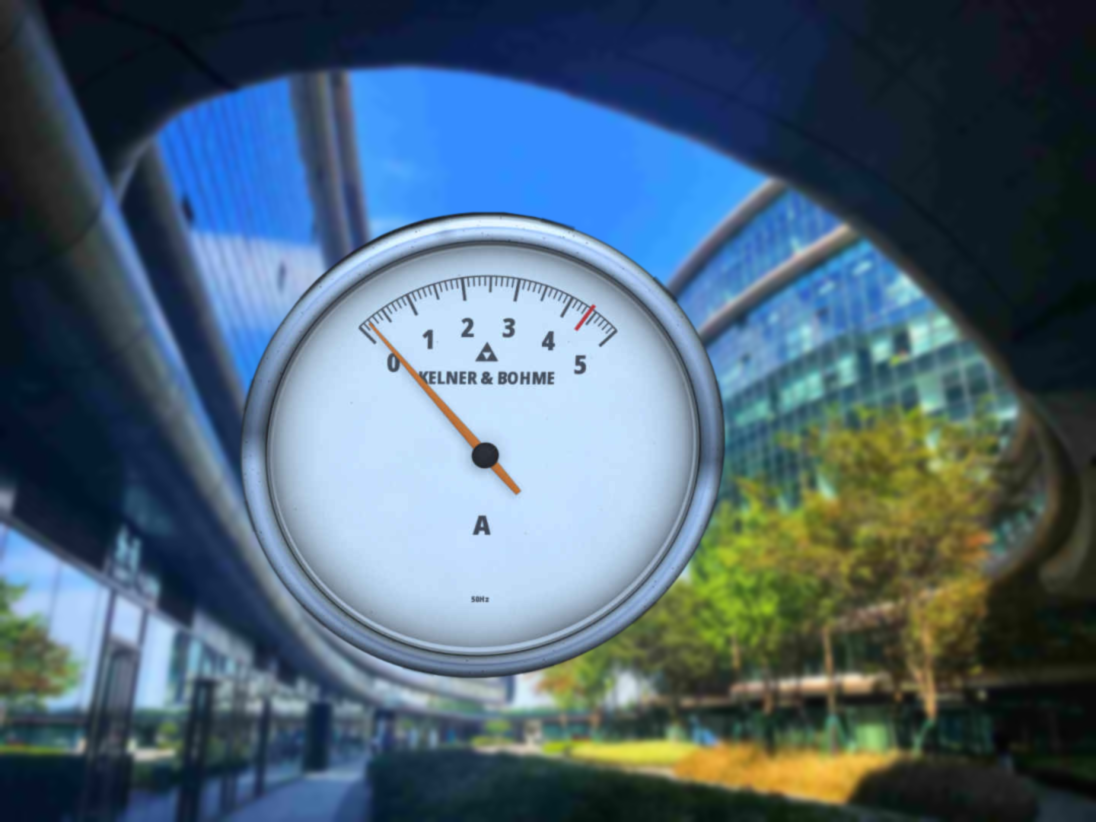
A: 0.2 A
